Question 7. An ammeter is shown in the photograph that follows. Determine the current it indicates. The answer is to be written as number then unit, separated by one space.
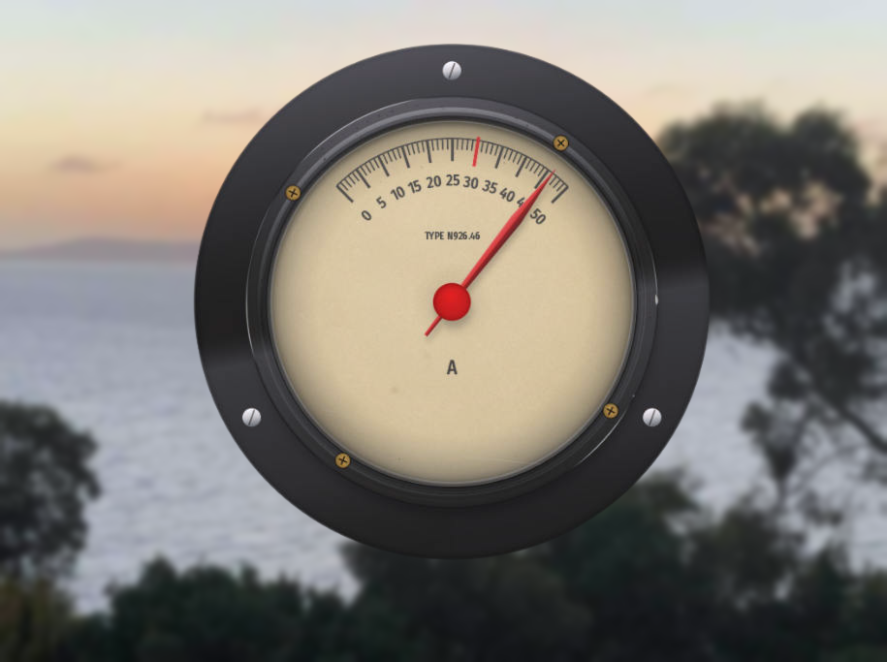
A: 46 A
